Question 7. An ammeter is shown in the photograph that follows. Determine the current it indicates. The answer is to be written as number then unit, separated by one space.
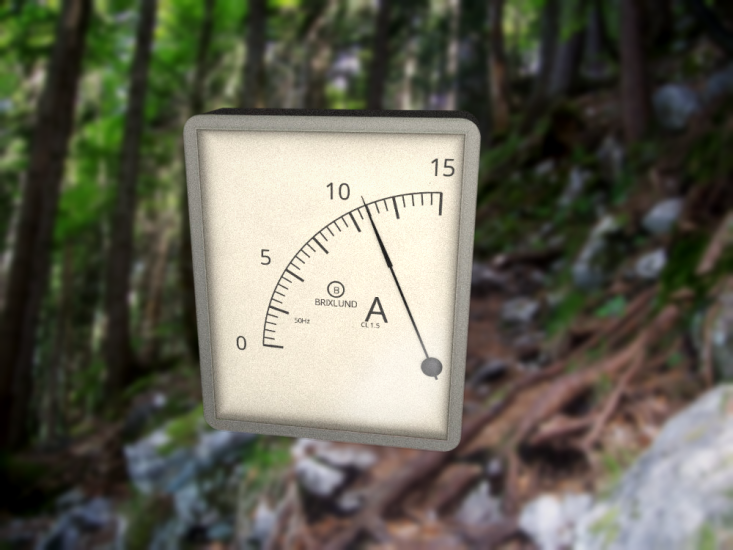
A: 11 A
